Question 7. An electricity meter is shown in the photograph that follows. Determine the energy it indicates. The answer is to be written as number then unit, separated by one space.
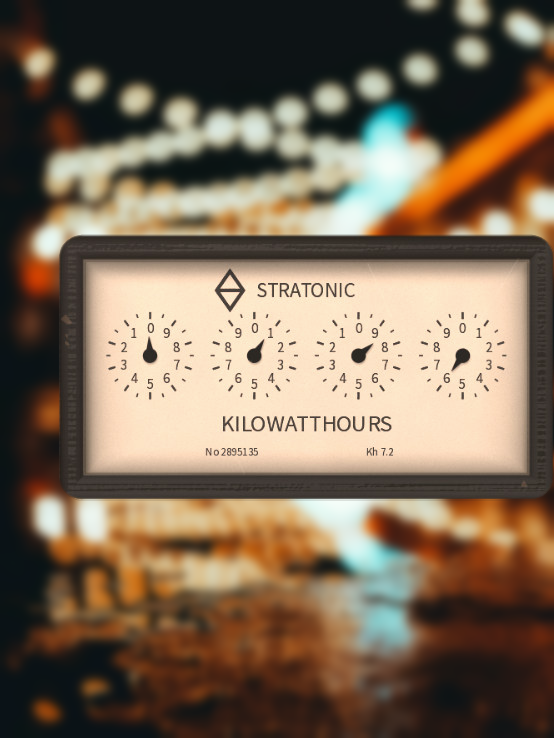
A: 86 kWh
